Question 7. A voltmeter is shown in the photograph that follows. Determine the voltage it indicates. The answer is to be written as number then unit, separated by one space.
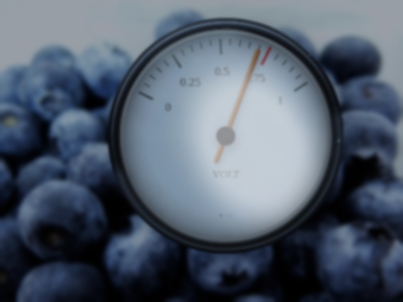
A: 0.7 V
